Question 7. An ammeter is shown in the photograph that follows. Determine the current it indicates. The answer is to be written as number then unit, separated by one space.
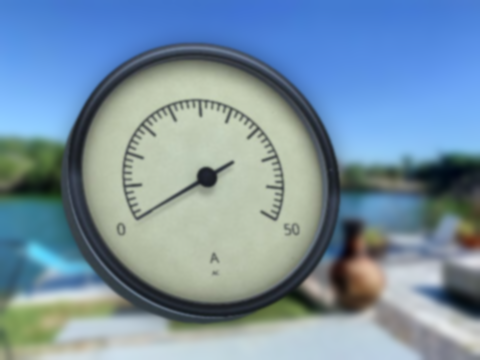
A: 0 A
